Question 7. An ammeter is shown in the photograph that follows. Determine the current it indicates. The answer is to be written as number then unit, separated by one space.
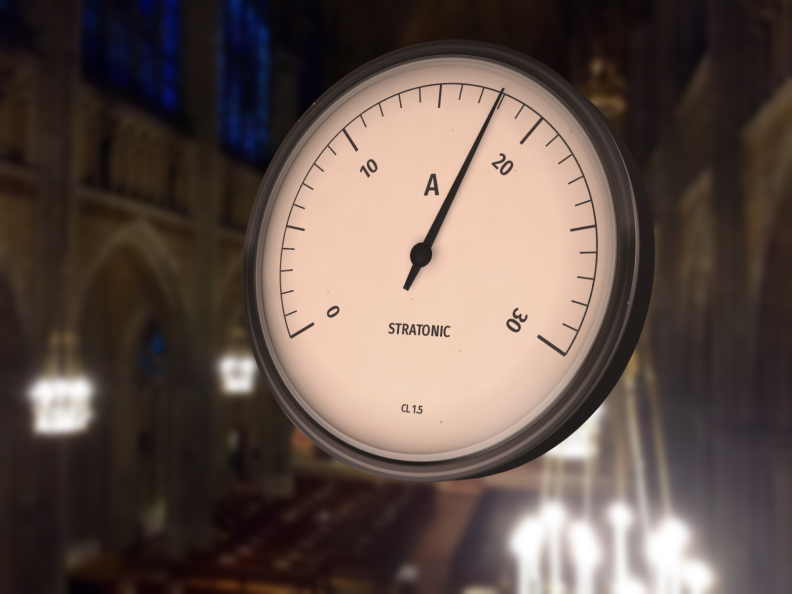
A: 18 A
